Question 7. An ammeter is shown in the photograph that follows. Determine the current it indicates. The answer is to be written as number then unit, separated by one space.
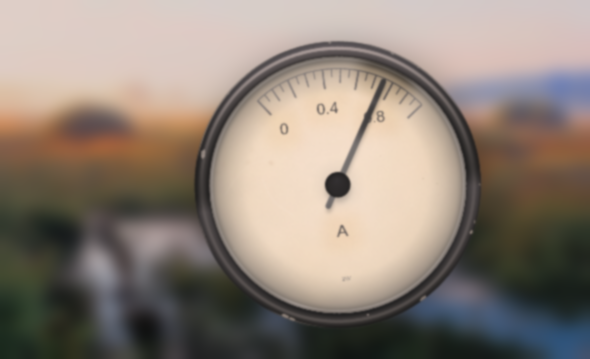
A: 0.75 A
